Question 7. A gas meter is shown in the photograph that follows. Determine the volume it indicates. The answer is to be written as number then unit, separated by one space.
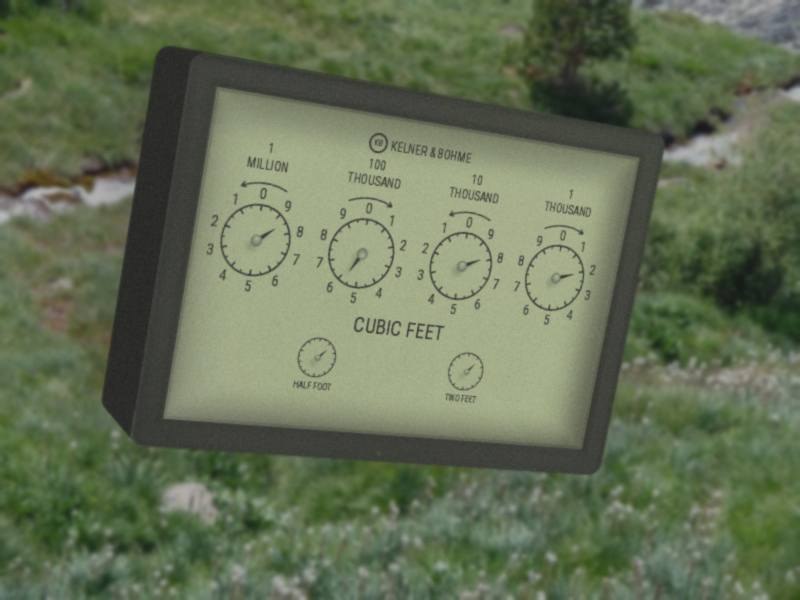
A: 858200 ft³
